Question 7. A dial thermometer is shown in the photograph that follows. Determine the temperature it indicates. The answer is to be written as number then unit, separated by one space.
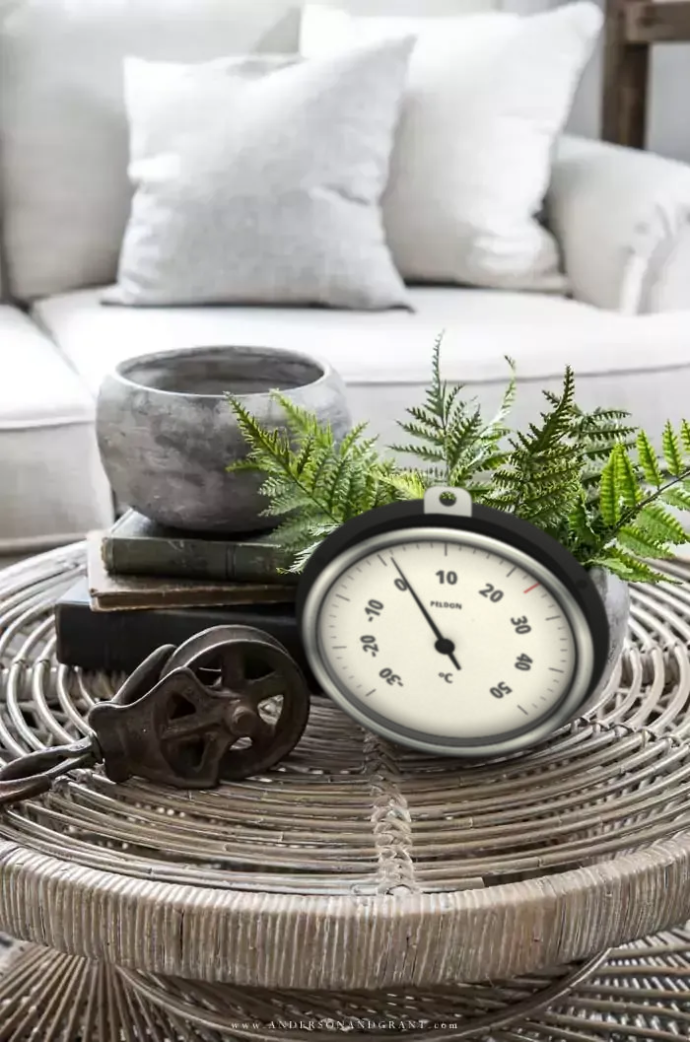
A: 2 °C
